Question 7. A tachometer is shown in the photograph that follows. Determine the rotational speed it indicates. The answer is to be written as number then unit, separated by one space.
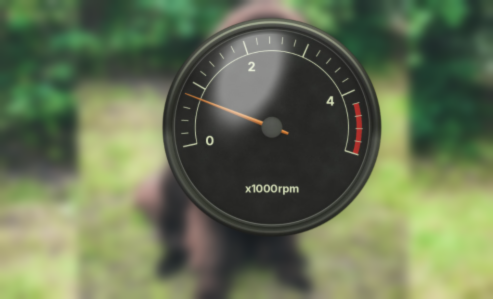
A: 800 rpm
